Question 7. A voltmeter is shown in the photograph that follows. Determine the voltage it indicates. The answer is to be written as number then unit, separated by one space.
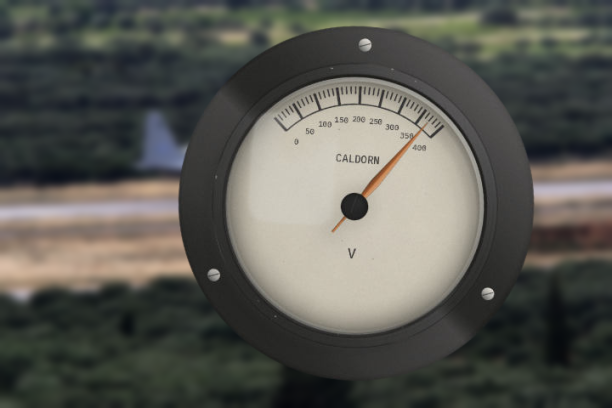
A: 370 V
